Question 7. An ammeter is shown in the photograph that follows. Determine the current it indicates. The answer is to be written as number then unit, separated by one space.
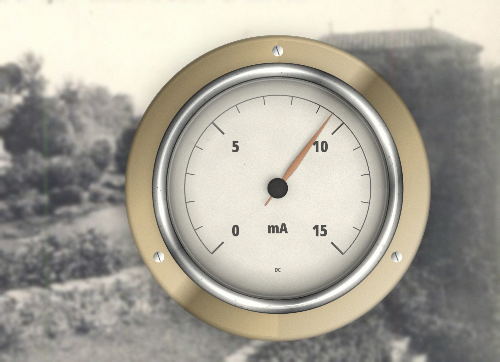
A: 9.5 mA
